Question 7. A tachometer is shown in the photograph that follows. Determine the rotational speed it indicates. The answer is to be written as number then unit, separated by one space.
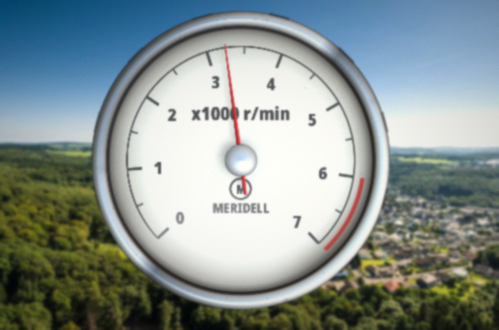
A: 3250 rpm
